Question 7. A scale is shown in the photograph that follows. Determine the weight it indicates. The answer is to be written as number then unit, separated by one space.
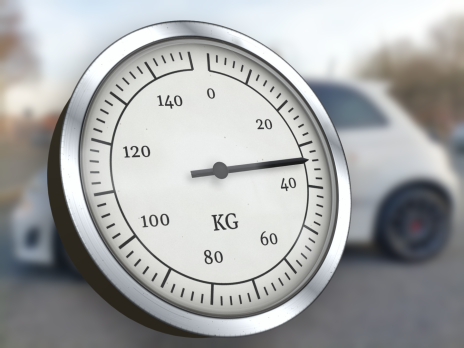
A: 34 kg
